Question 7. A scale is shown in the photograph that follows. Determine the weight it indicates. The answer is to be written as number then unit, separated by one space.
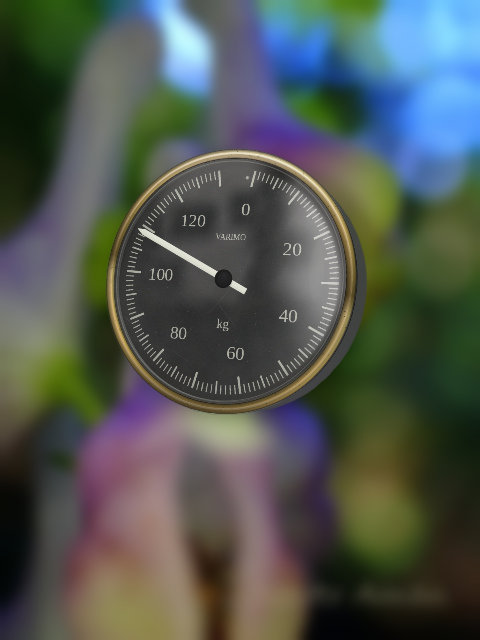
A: 109 kg
